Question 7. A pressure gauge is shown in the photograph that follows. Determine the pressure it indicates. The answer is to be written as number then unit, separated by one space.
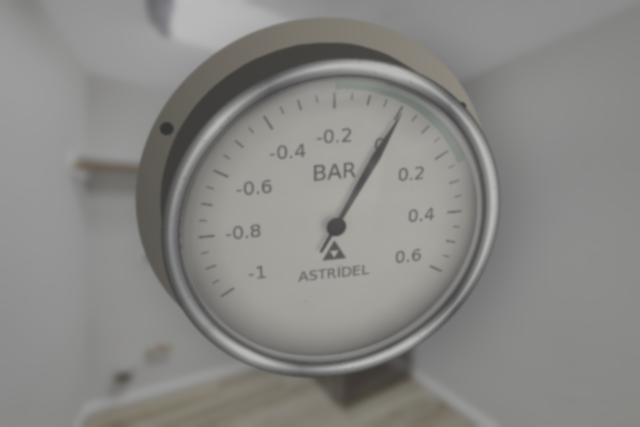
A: 0 bar
